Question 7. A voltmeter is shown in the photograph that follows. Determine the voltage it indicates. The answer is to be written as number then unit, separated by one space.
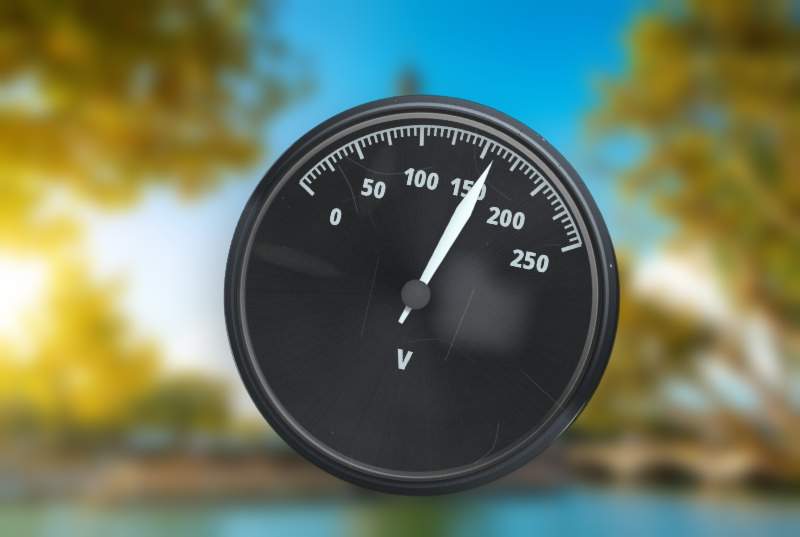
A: 160 V
